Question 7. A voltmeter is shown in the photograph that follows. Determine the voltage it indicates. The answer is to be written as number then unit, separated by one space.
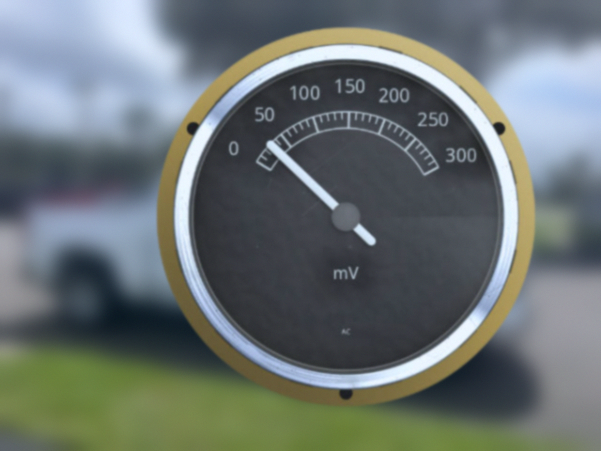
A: 30 mV
